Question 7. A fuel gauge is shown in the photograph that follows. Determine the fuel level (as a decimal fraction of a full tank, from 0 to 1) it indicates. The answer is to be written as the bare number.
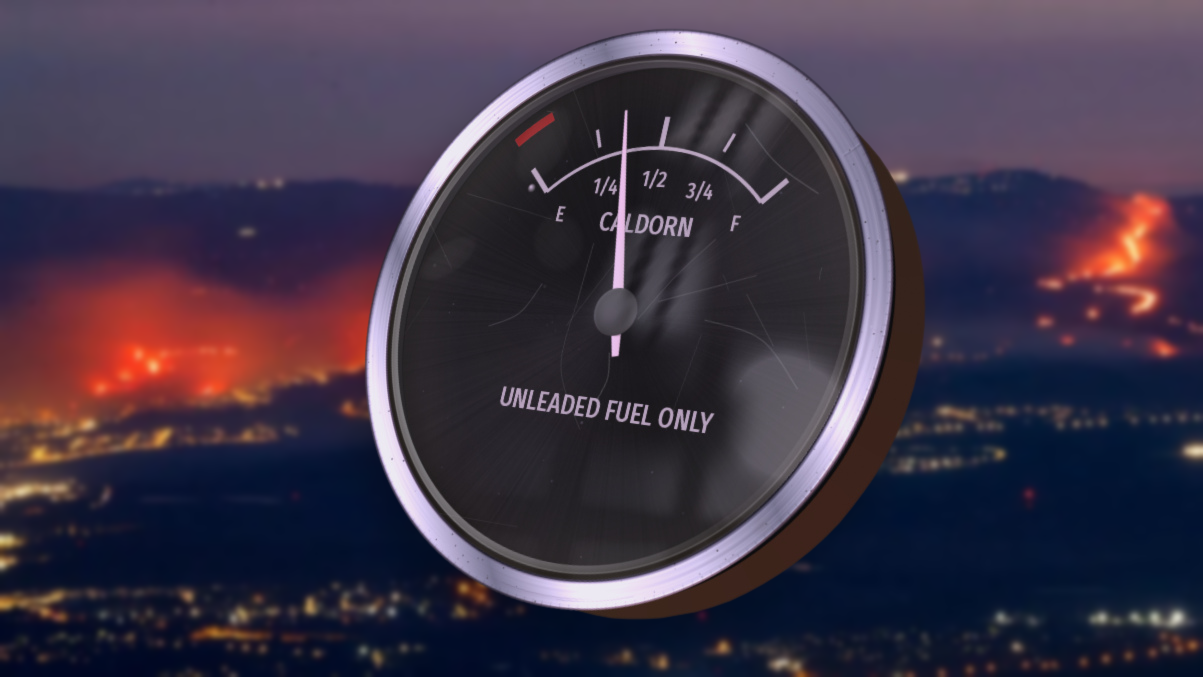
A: 0.375
